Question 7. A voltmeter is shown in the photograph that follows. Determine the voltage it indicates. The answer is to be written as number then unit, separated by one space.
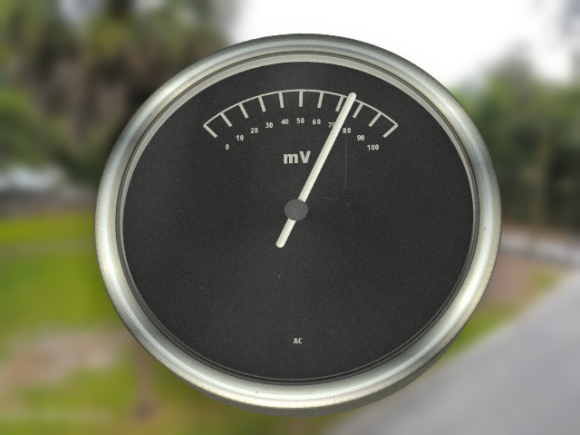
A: 75 mV
